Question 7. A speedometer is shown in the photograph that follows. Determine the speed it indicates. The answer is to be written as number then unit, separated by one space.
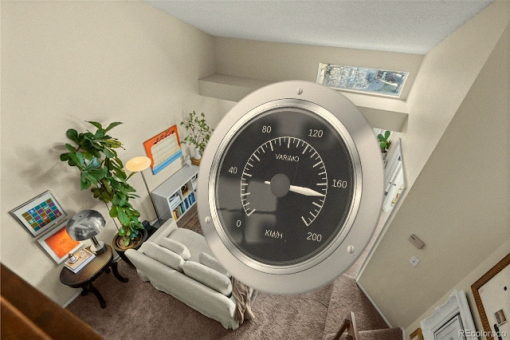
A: 170 km/h
